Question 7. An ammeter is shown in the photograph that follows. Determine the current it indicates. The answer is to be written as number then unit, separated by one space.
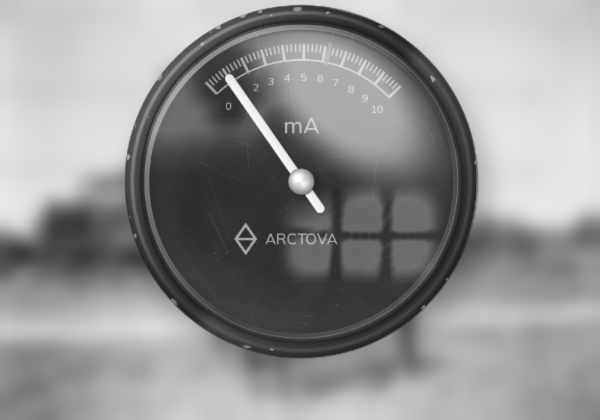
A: 1 mA
